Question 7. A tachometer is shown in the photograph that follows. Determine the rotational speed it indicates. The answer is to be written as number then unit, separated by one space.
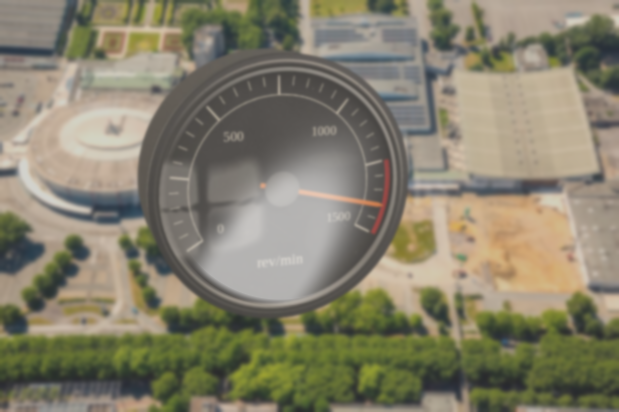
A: 1400 rpm
